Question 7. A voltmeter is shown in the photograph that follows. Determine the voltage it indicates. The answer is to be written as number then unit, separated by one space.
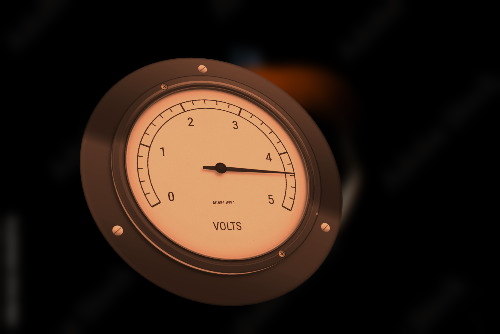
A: 4.4 V
